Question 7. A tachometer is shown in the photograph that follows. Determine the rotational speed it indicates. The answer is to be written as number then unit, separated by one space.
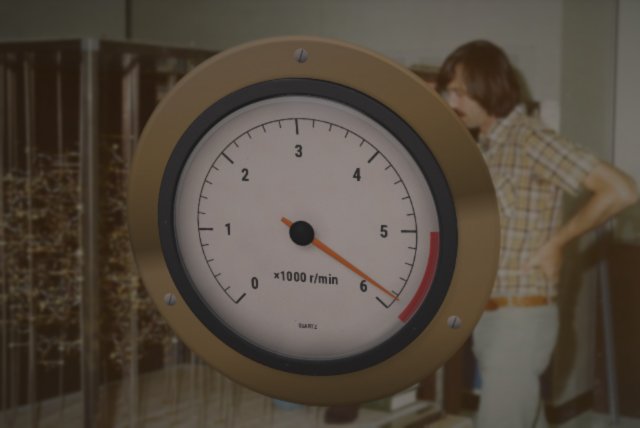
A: 5800 rpm
